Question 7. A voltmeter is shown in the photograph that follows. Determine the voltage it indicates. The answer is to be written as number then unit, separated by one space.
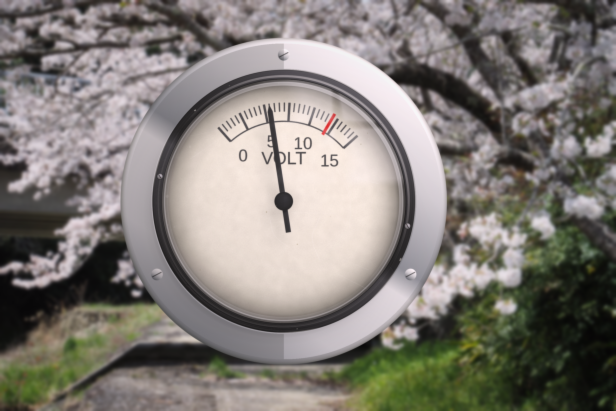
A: 5.5 V
